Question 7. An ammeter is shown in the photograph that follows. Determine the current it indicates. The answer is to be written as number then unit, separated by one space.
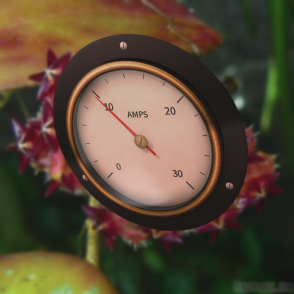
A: 10 A
